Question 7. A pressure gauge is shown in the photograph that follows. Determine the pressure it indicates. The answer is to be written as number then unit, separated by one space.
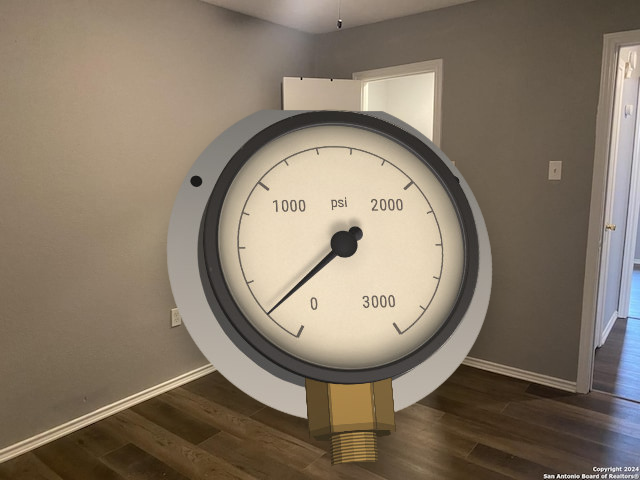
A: 200 psi
